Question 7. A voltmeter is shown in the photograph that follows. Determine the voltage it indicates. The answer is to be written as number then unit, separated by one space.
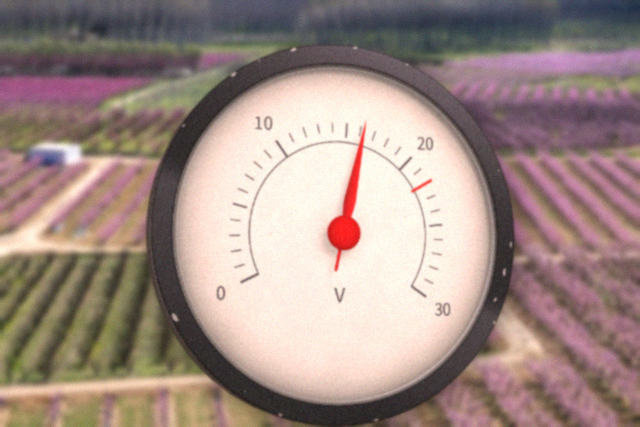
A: 16 V
